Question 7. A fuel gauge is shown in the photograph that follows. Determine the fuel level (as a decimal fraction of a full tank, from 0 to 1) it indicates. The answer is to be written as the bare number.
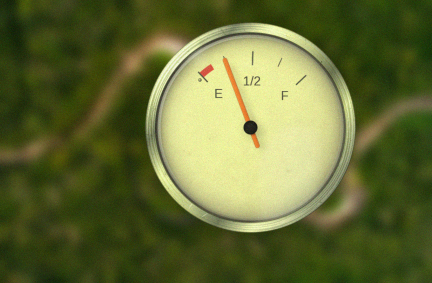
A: 0.25
